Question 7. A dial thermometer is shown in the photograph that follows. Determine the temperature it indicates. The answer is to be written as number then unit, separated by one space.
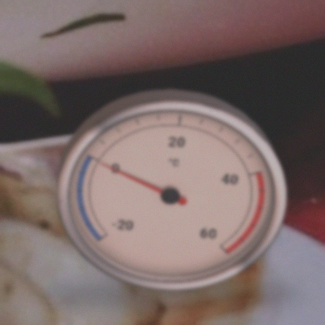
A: 0 °C
